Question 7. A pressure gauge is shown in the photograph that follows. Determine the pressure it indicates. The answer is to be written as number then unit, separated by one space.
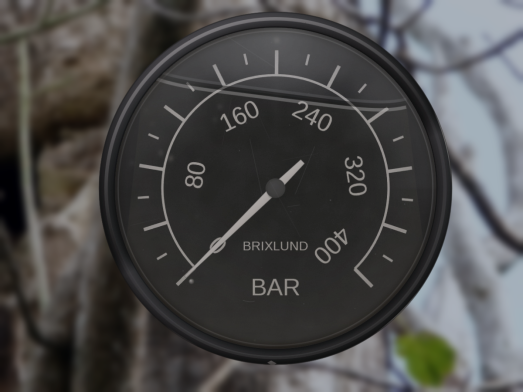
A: 0 bar
